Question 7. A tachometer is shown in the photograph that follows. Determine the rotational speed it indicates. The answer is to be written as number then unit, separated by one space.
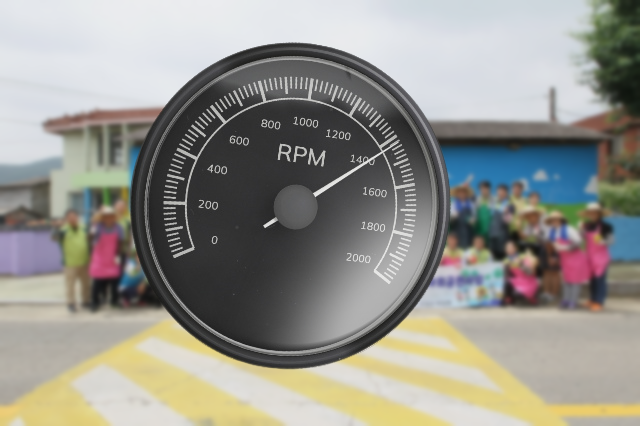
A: 1420 rpm
